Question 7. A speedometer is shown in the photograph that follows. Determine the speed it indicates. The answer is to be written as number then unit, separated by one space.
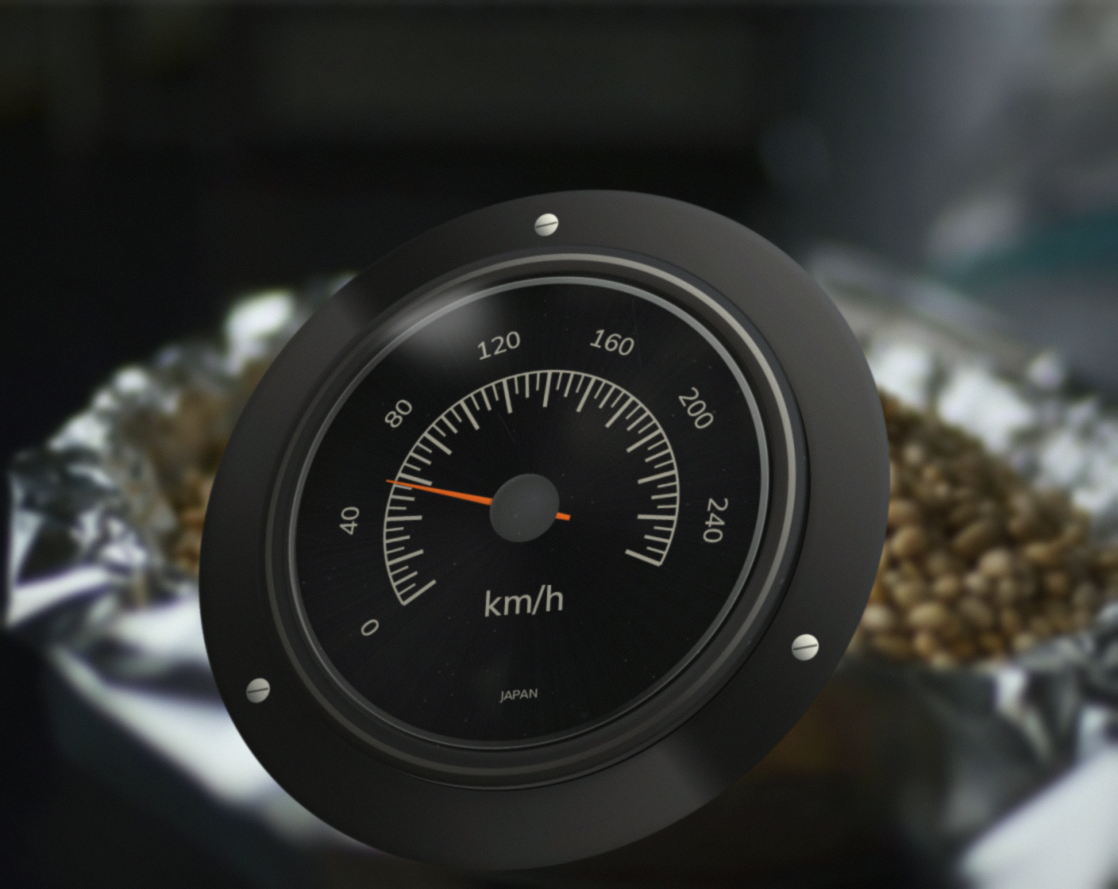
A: 55 km/h
